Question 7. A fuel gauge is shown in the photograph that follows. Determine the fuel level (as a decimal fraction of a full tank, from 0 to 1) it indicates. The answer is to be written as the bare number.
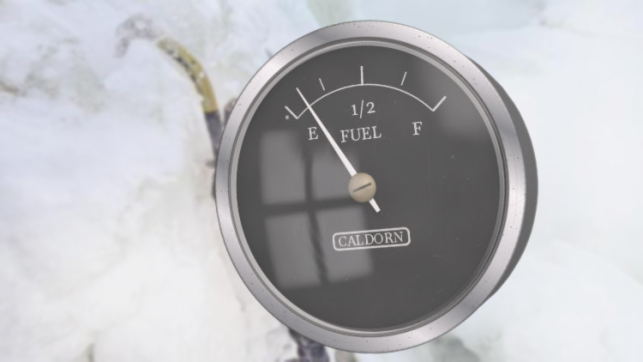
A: 0.125
